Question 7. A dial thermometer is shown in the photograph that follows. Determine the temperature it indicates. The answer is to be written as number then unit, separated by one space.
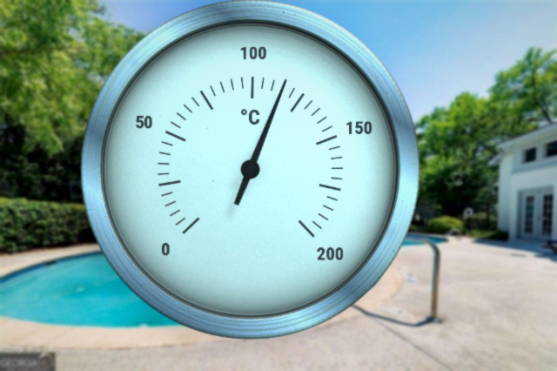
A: 115 °C
